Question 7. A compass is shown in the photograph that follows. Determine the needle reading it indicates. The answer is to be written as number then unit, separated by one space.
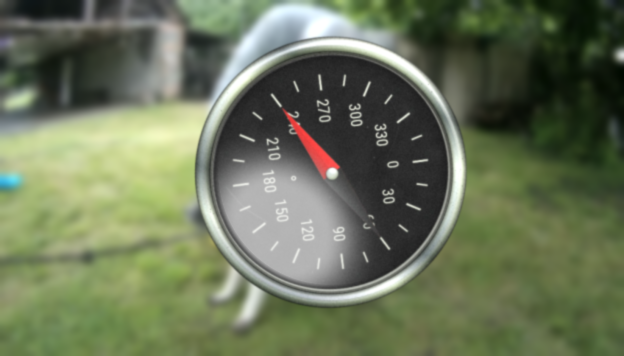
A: 240 °
